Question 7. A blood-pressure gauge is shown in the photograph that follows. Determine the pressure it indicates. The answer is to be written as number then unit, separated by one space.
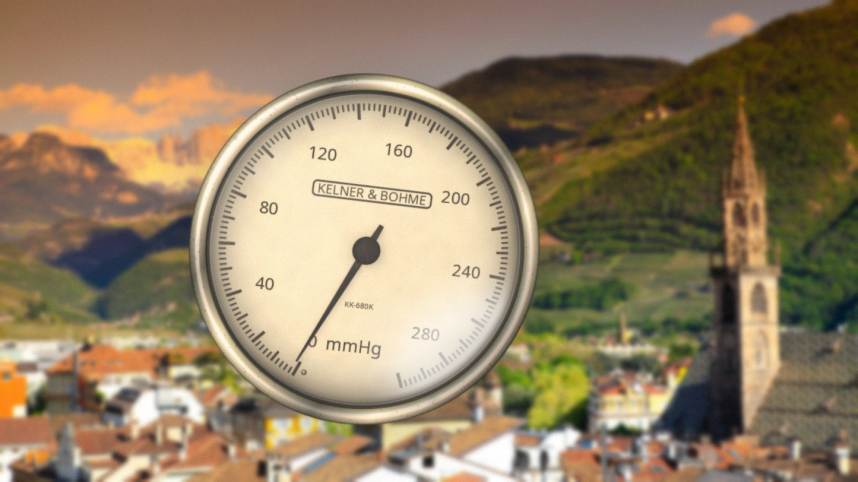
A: 2 mmHg
